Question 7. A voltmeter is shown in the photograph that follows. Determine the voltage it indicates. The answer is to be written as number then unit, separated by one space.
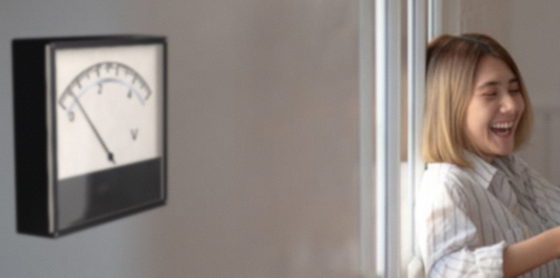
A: 0.5 V
